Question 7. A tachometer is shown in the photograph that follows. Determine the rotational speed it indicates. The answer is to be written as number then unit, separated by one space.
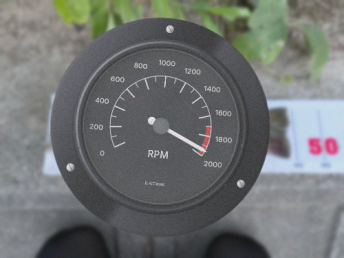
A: 1950 rpm
